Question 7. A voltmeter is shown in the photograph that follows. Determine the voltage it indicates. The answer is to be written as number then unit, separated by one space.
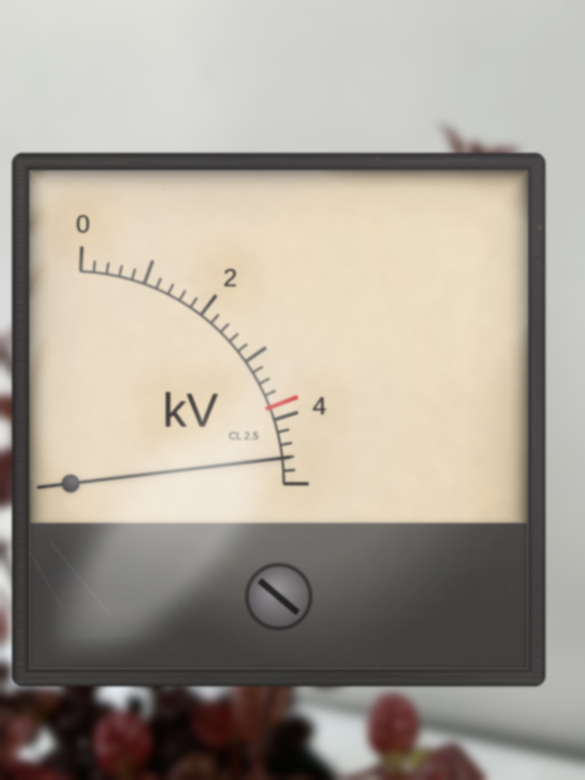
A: 4.6 kV
